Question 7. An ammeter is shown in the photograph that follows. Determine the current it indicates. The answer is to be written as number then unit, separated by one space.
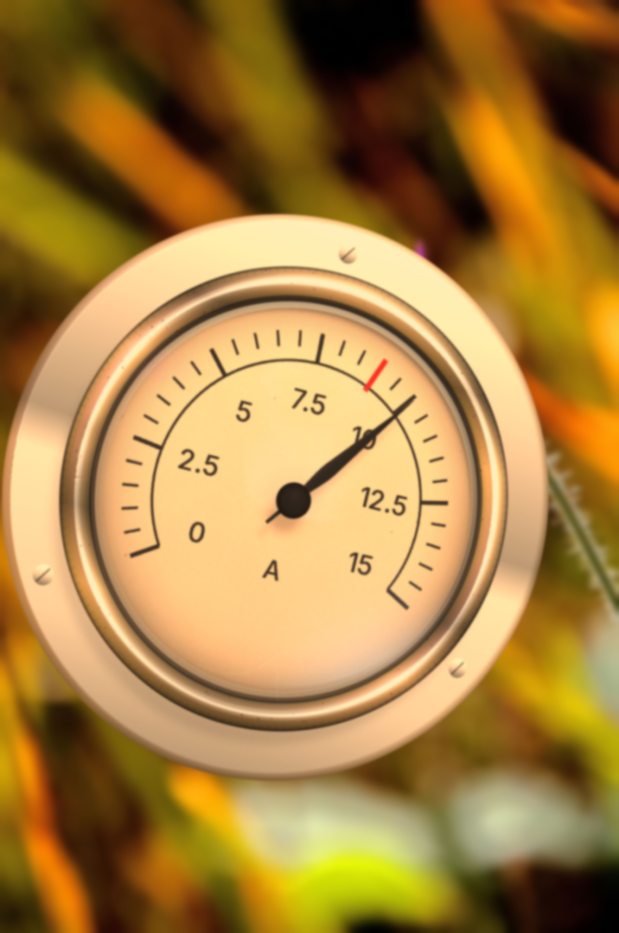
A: 10 A
